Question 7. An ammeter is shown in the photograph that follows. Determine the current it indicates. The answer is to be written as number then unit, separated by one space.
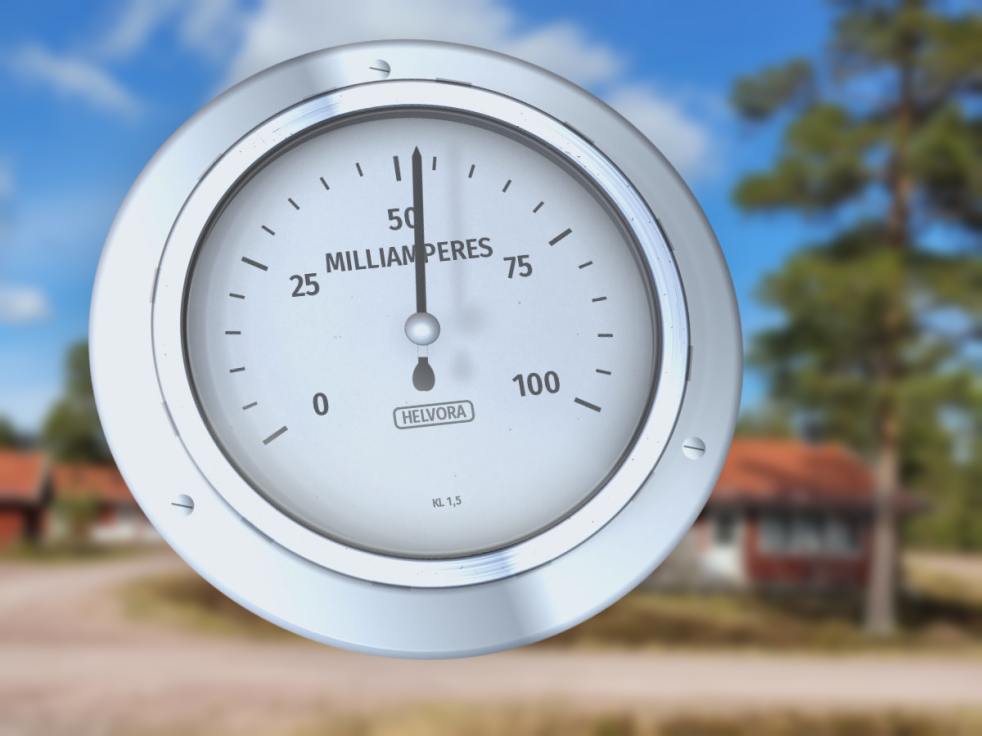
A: 52.5 mA
